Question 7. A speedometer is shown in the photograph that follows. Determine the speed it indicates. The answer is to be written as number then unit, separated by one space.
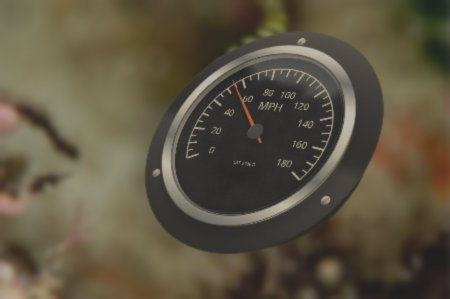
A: 55 mph
